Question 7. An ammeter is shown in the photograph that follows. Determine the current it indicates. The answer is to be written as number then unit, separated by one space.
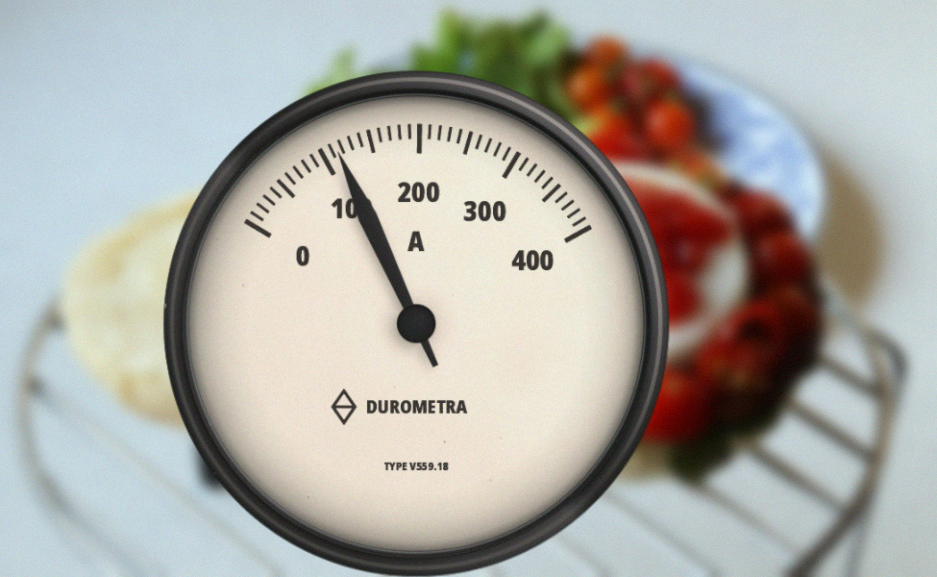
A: 115 A
